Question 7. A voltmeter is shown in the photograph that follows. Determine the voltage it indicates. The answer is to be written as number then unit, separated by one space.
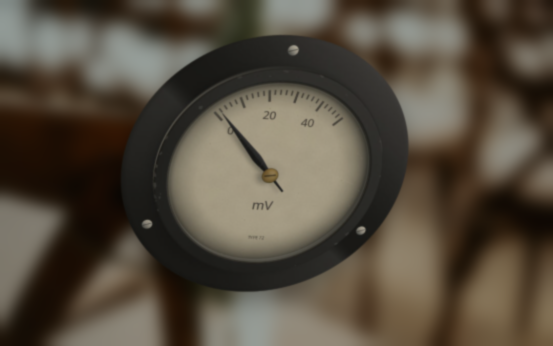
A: 2 mV
